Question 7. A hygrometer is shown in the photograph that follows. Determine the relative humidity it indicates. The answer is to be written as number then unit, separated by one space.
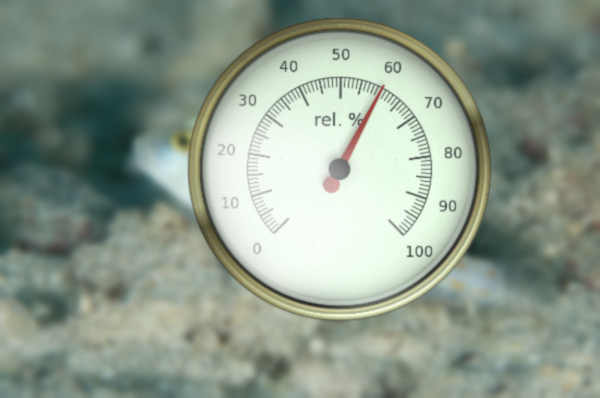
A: 60 %
